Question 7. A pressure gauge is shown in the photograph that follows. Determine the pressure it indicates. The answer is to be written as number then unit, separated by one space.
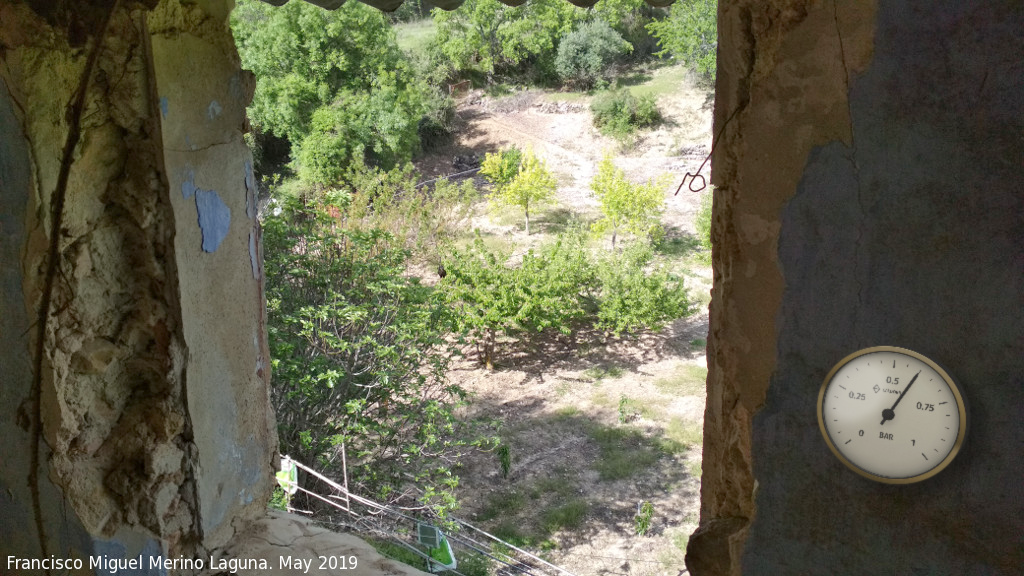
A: 0.6 bar
